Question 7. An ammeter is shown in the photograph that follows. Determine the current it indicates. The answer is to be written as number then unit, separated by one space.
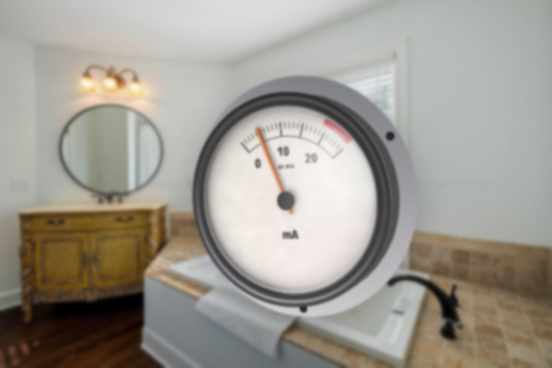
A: 5 mA
